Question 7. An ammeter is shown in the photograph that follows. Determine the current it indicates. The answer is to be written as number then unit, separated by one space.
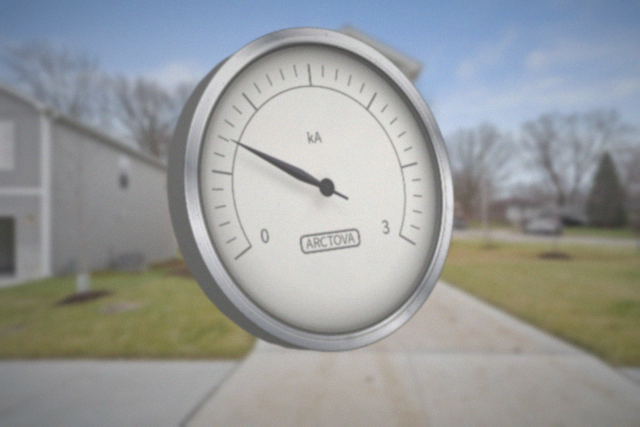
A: 0.7 kA
